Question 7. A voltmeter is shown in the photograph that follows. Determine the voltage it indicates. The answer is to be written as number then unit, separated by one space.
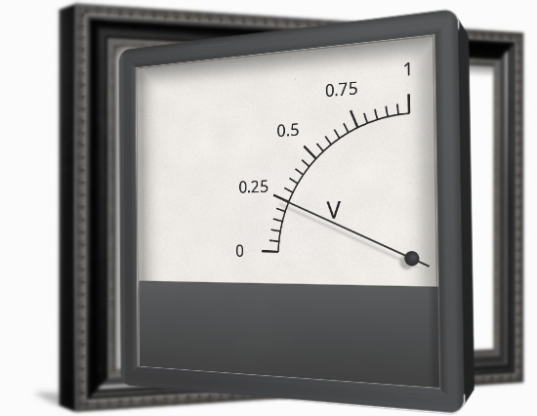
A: 0.25 V
